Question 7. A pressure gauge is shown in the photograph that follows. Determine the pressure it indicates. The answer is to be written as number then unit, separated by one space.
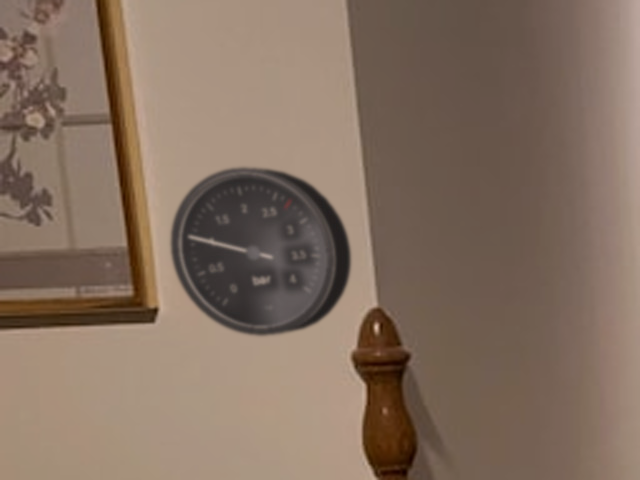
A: 1 bar
